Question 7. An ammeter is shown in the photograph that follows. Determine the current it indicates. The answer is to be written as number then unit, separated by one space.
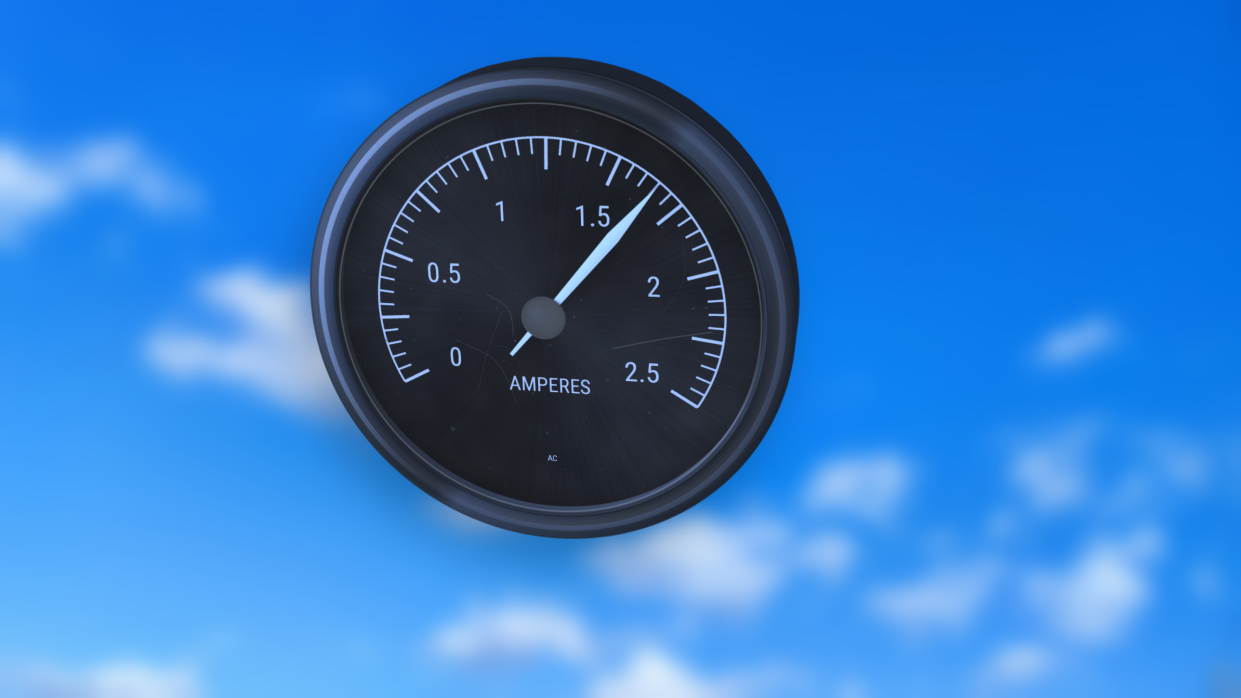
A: 1.65 A
